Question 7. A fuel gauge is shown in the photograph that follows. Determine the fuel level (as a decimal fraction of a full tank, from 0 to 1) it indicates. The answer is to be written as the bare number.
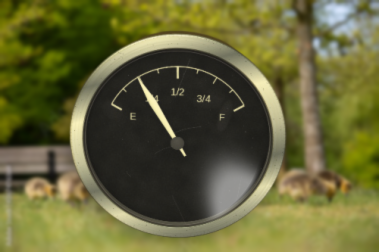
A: 0.25
